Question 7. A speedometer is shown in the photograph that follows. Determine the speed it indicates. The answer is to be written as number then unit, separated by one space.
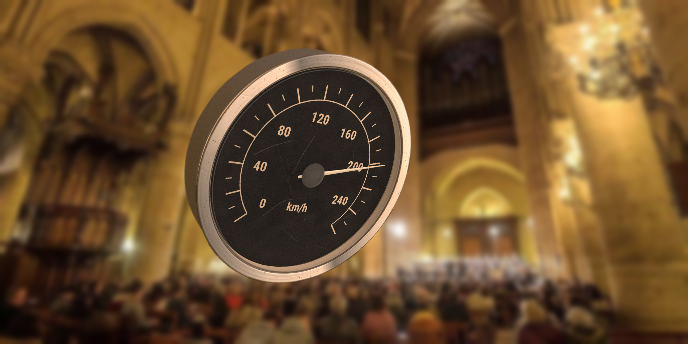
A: 200 km/h
